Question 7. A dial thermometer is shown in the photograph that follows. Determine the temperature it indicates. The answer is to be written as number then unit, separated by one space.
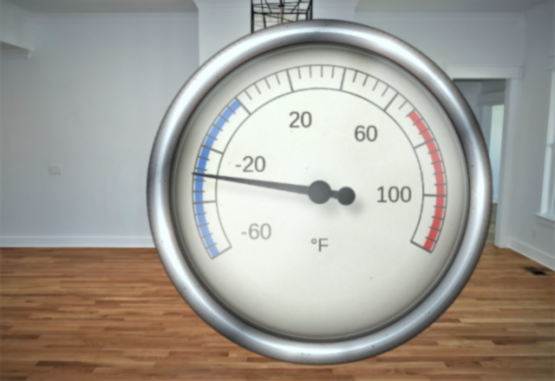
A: -30 °F
